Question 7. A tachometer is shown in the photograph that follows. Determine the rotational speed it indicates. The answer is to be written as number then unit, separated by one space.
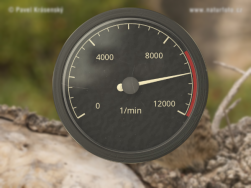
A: 10000 rpm
